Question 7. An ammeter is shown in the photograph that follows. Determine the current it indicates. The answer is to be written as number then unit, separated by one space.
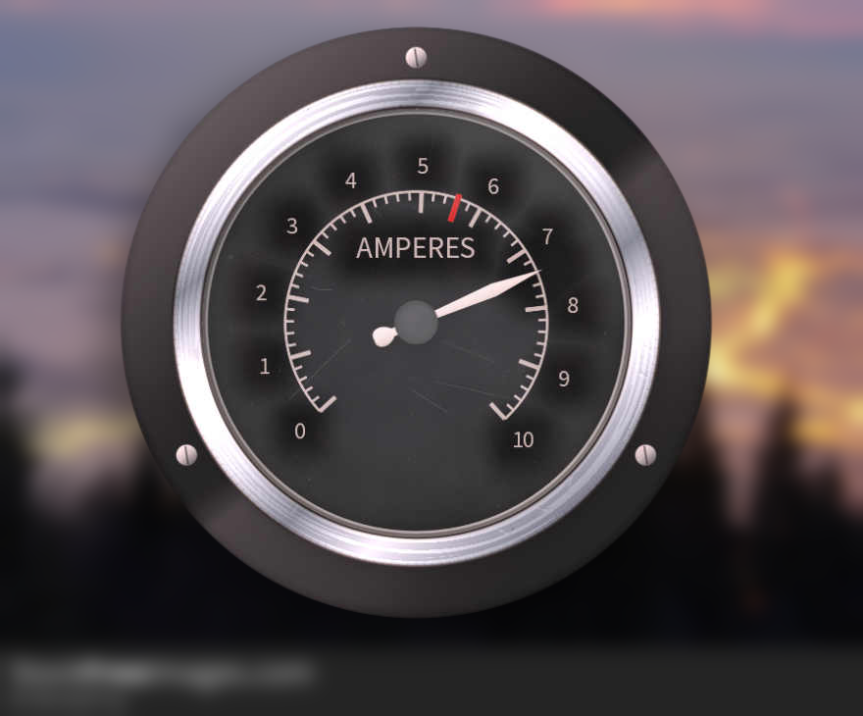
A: 7.4 A
